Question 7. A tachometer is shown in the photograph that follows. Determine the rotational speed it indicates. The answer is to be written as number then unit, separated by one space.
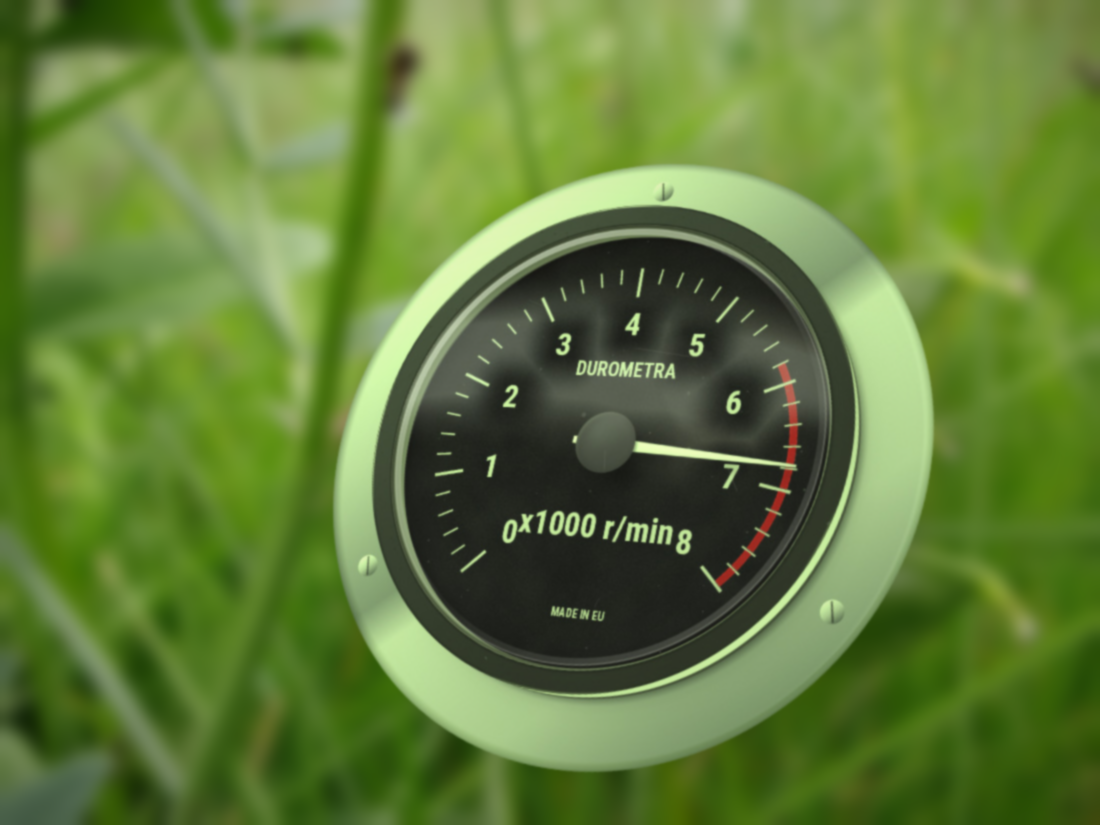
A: 6800 rpm
